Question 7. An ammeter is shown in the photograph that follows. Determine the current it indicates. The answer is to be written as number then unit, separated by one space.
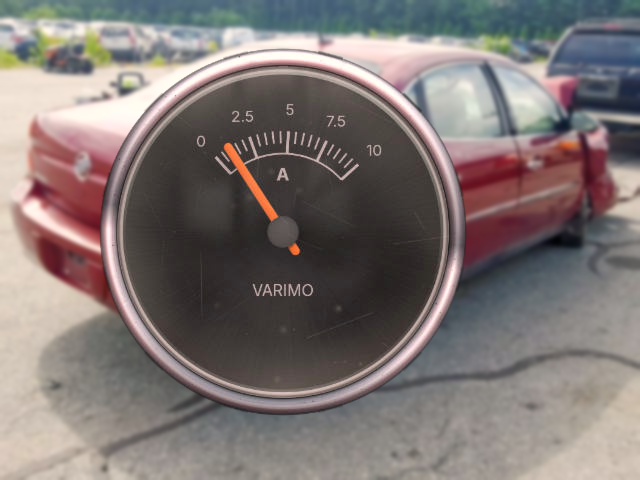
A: 1 A
